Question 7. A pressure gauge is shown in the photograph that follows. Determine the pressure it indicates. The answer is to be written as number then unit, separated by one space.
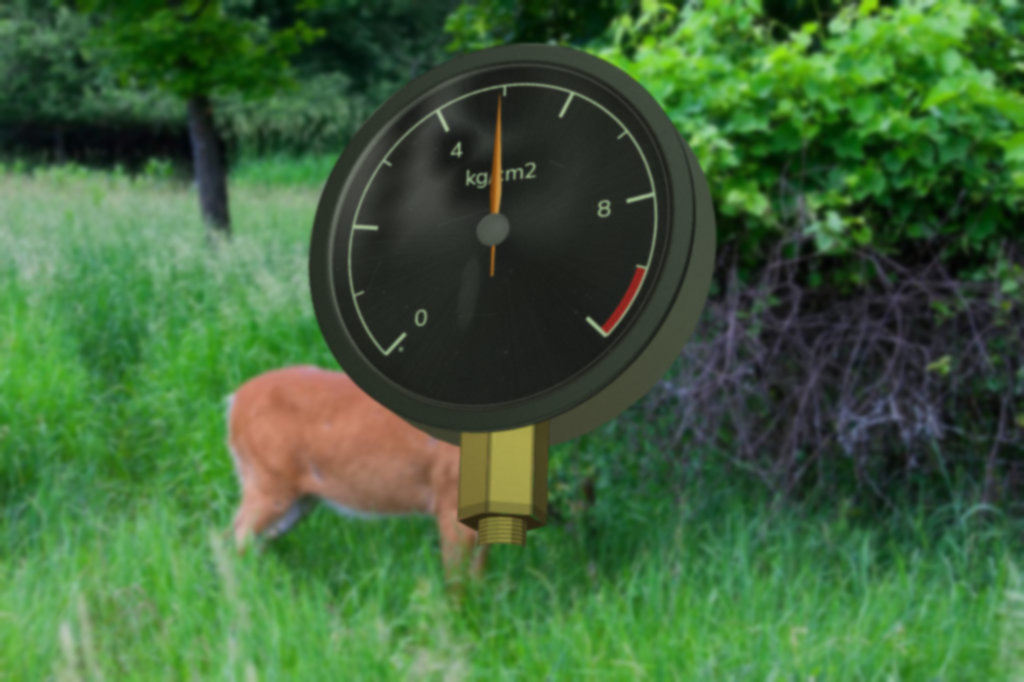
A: 5 kg/cm²
